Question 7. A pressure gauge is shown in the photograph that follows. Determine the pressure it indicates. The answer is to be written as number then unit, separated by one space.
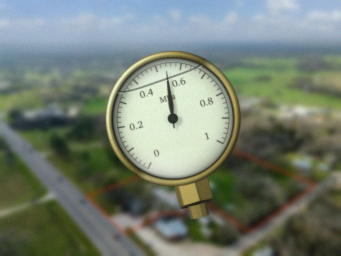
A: 0.54 MPa
